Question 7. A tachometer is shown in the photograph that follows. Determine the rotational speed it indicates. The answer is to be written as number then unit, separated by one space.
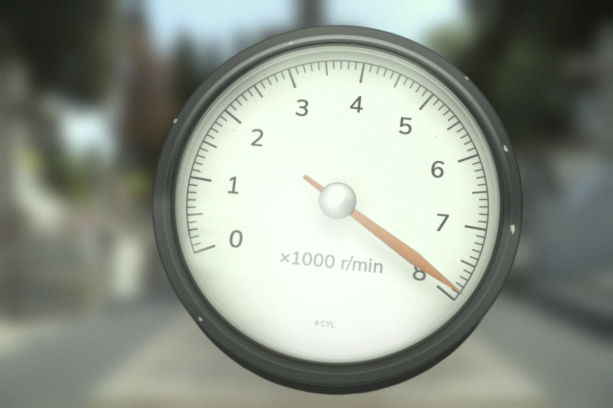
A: 7900 rpm
